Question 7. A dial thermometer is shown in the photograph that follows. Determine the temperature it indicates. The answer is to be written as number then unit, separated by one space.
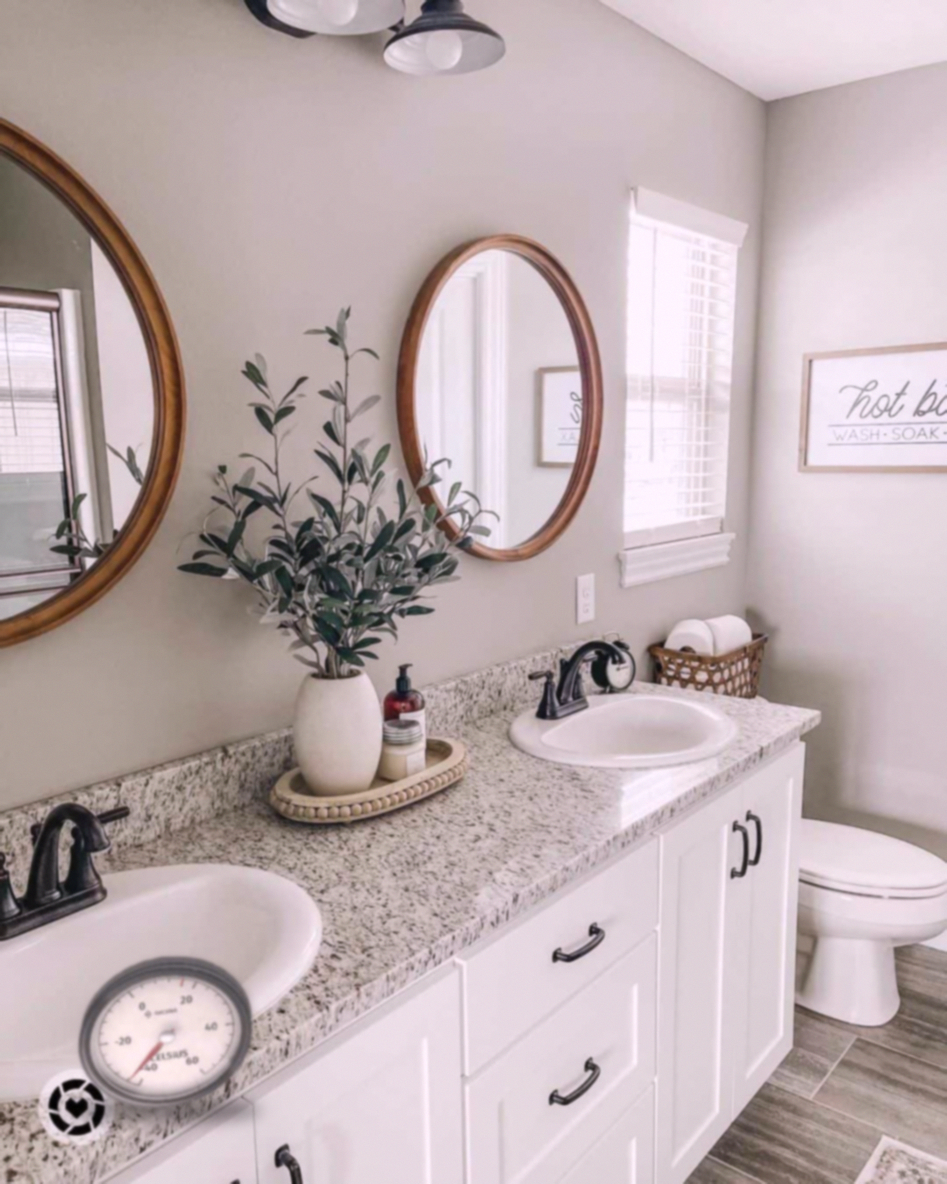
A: -36 °C
